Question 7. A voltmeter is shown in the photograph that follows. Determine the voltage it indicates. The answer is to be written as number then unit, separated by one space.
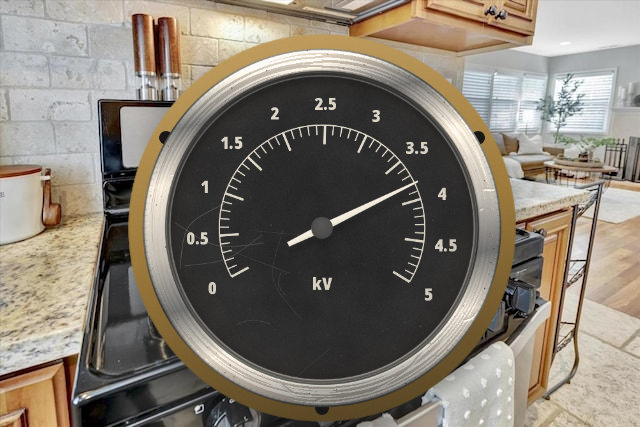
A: 3.8 kV
